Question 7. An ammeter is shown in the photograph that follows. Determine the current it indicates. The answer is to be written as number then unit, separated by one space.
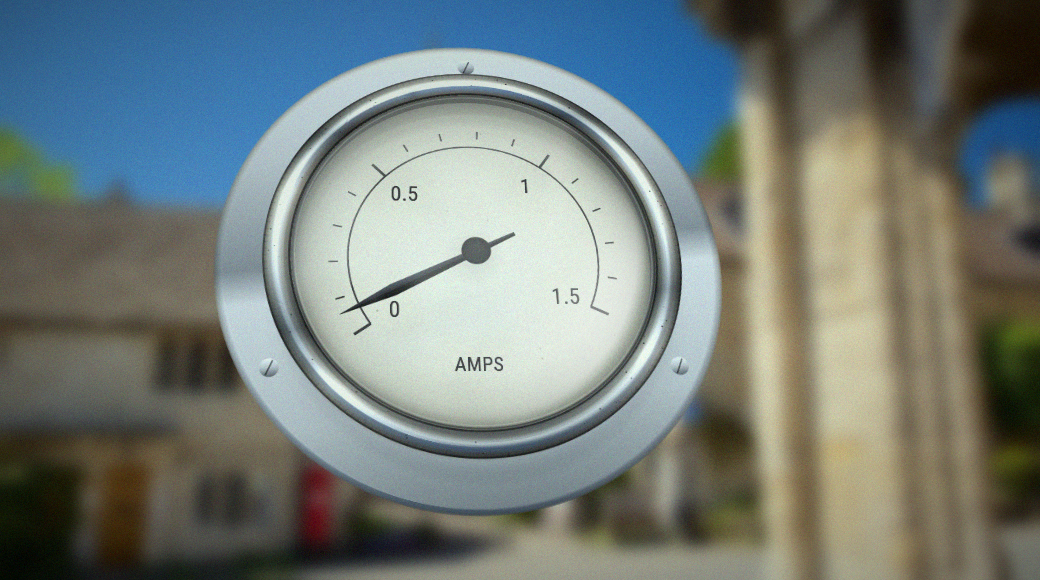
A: 0.05 A
